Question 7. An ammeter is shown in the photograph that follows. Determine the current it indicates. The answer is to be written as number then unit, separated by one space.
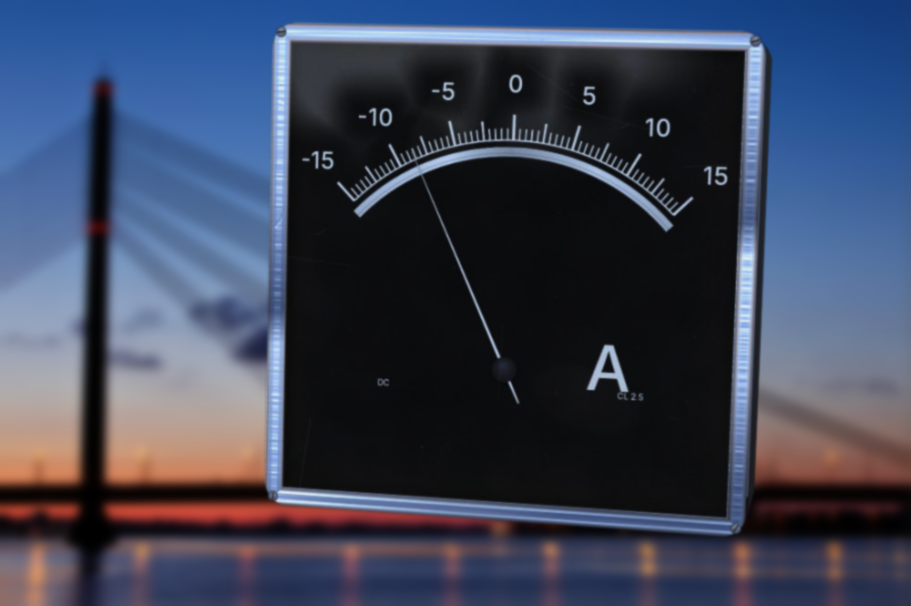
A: -8.5 A
